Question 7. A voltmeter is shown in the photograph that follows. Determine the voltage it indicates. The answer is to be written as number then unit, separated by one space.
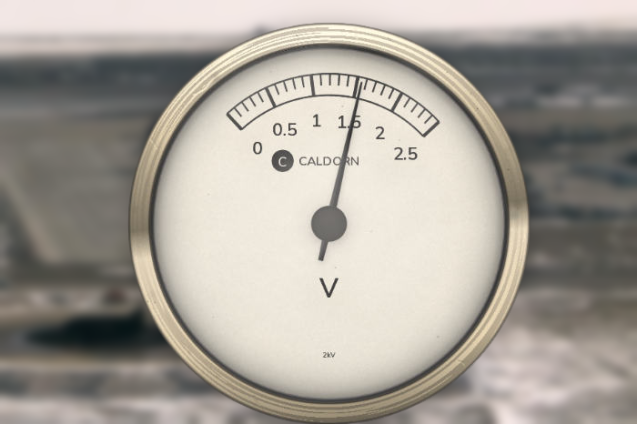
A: 1.55 V
